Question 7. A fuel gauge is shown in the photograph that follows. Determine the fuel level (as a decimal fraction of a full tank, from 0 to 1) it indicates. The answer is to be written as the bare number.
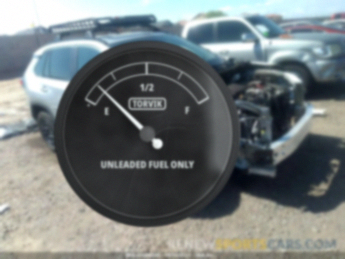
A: 0.125
